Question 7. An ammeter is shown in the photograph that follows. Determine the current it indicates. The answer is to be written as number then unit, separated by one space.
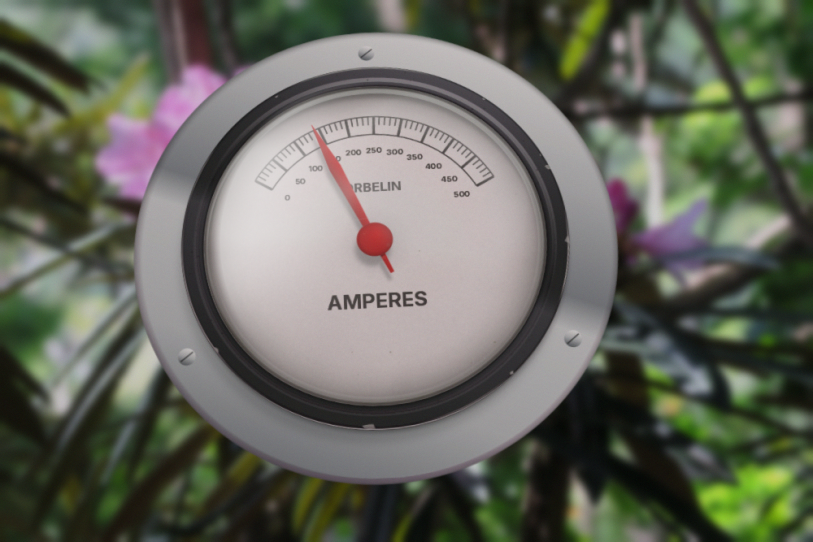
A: 140 A
